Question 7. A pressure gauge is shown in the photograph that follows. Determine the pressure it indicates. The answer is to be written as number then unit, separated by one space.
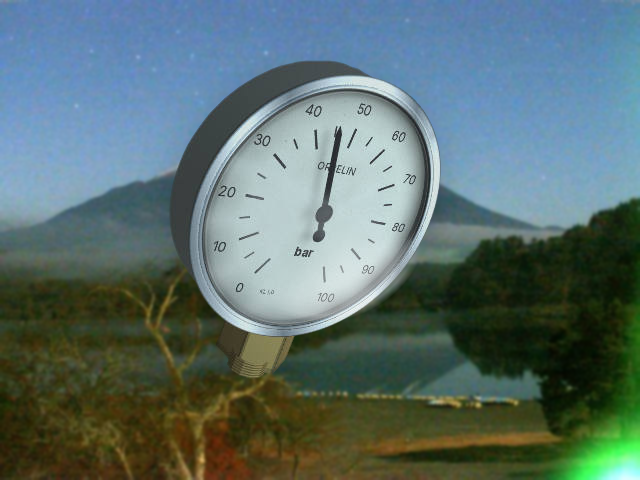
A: 45 bar
